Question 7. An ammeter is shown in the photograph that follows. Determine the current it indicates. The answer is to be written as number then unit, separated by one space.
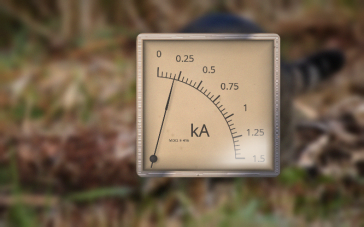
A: 0.2 kA
